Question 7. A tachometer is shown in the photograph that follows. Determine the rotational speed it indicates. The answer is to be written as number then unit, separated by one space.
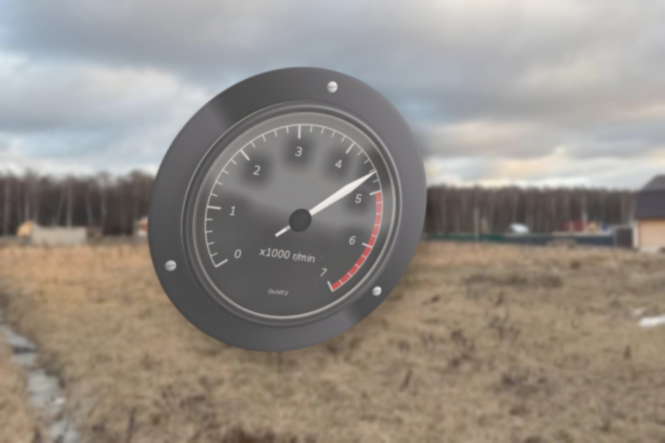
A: 4600 rpm
